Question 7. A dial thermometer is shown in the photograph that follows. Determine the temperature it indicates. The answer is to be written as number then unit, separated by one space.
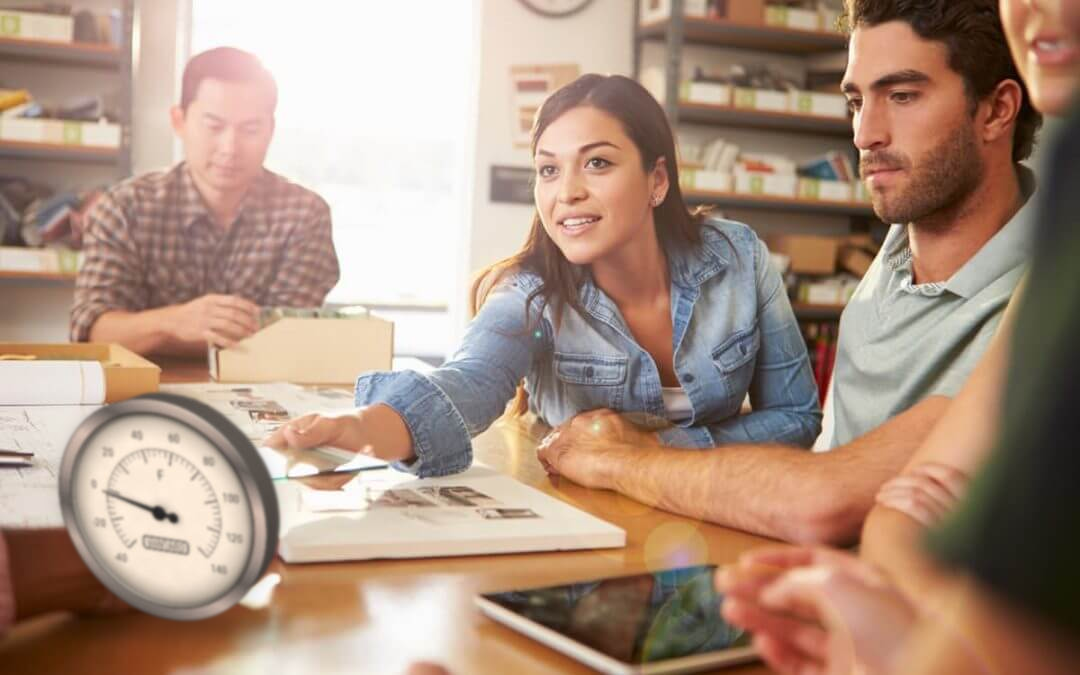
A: 0 °F
